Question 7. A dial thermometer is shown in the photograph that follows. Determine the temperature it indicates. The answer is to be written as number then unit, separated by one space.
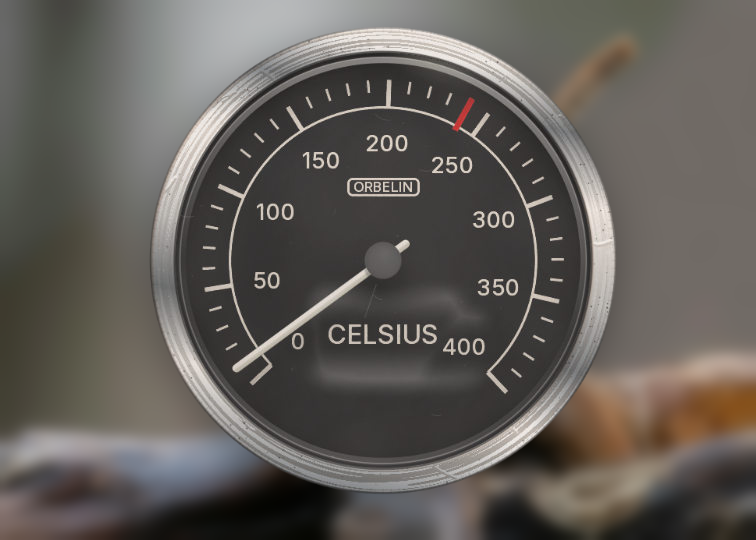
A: 10 °C
